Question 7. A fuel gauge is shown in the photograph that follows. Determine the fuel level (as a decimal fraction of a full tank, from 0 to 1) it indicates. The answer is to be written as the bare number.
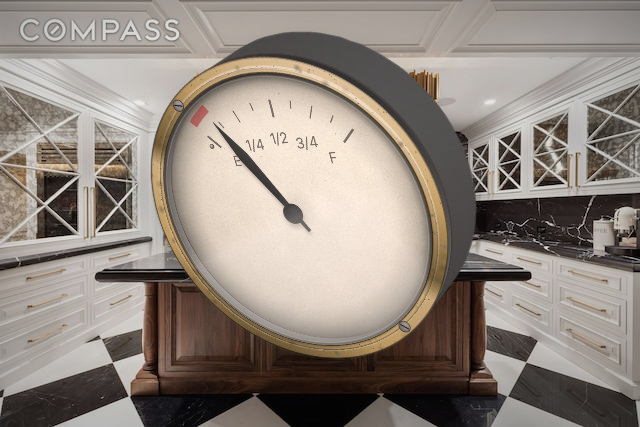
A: 0.125
